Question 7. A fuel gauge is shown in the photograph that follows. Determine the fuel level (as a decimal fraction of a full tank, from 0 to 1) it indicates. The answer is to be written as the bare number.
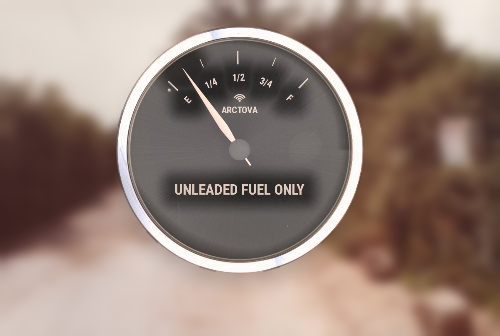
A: 0.125
